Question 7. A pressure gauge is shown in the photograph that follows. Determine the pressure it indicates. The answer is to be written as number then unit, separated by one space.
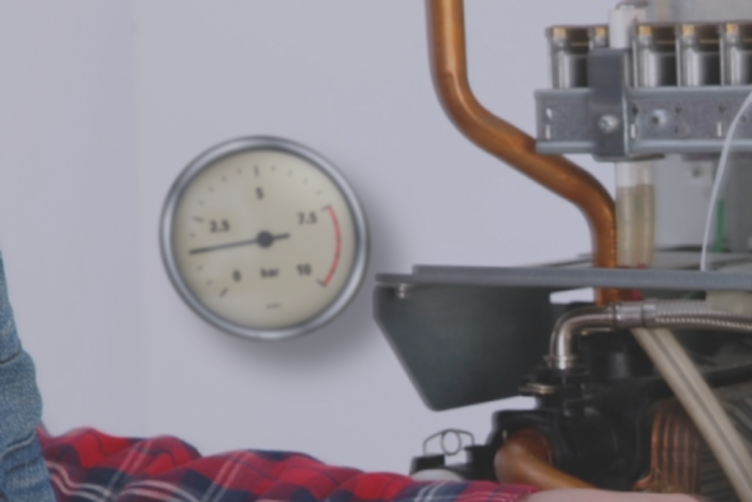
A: 1.5 bar
